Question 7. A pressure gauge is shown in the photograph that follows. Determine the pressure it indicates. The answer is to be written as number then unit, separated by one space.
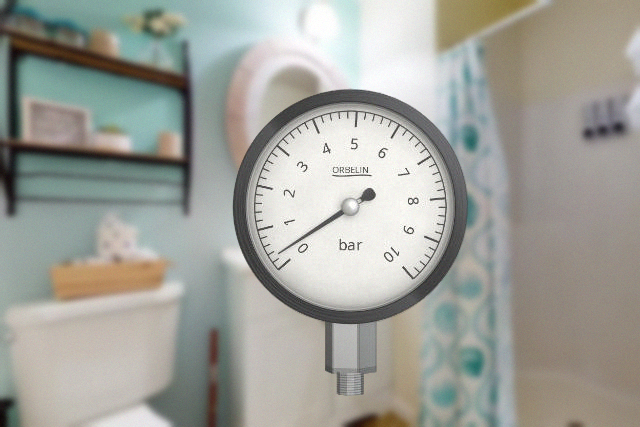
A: 0.3 bar
